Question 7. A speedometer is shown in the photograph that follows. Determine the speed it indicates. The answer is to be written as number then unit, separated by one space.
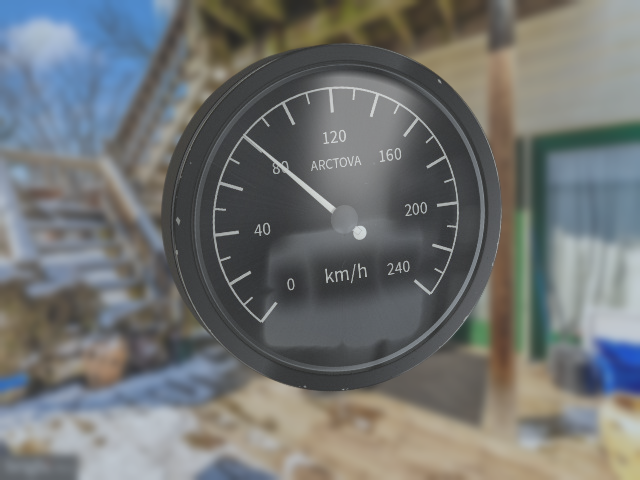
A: 80 km/h
